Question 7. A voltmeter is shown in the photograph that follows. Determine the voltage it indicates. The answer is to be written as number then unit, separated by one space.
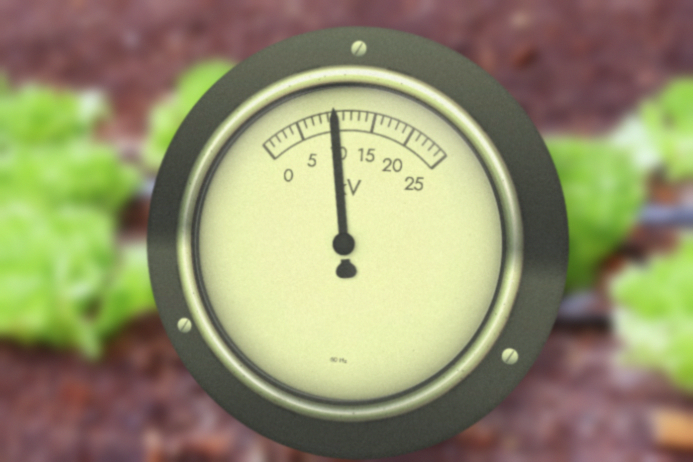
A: 10 kV
